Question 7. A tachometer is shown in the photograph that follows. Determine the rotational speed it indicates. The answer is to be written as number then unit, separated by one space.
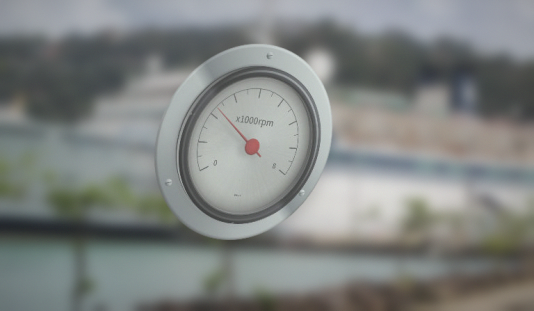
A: 2250 rpm
